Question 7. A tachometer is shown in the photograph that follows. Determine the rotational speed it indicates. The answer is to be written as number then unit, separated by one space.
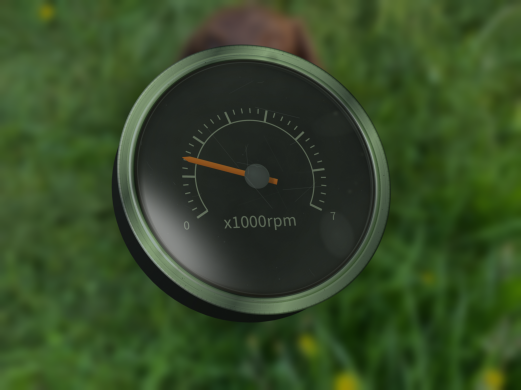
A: 1400 rpm
